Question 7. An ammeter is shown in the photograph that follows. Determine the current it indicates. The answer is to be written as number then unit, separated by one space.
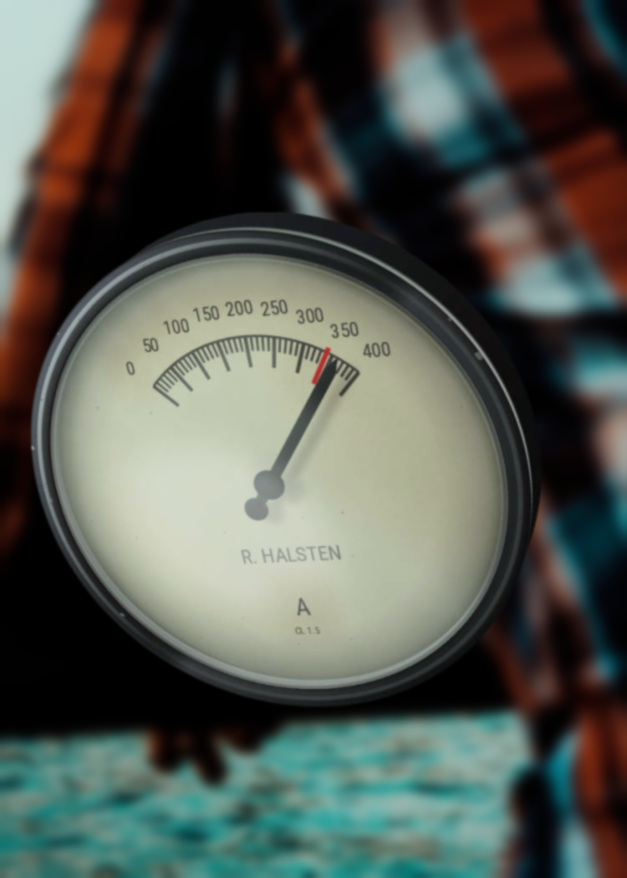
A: 360 A
